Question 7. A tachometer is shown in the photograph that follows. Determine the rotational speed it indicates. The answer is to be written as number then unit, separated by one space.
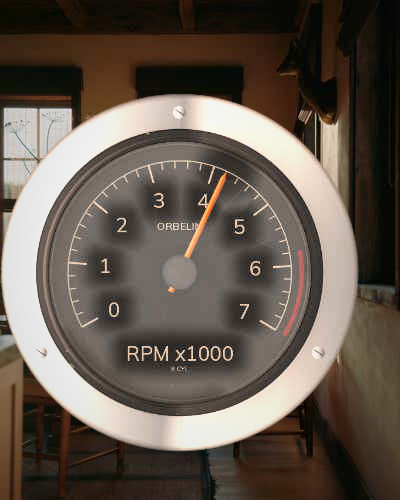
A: 4200 rpm
